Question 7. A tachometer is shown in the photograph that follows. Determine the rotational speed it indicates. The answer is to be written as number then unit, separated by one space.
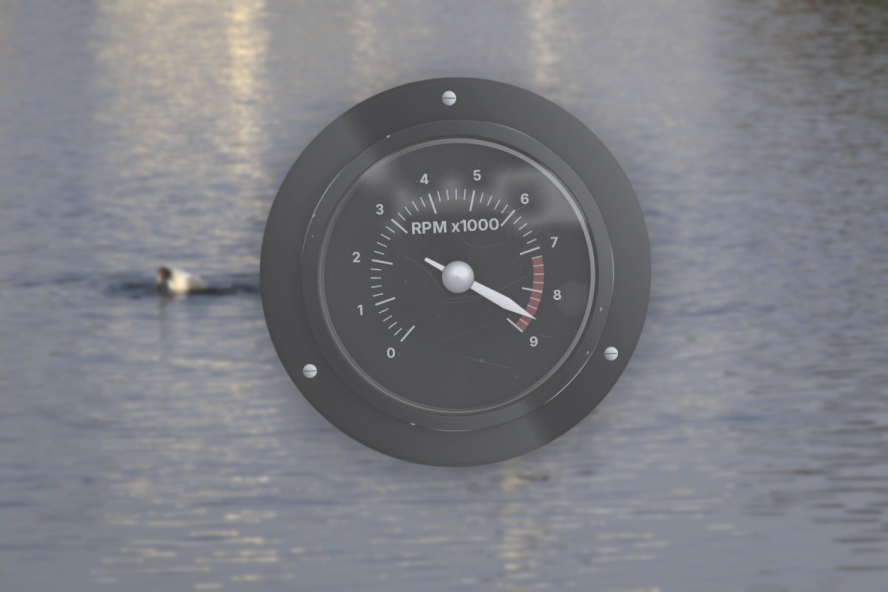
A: 8600 rpm
